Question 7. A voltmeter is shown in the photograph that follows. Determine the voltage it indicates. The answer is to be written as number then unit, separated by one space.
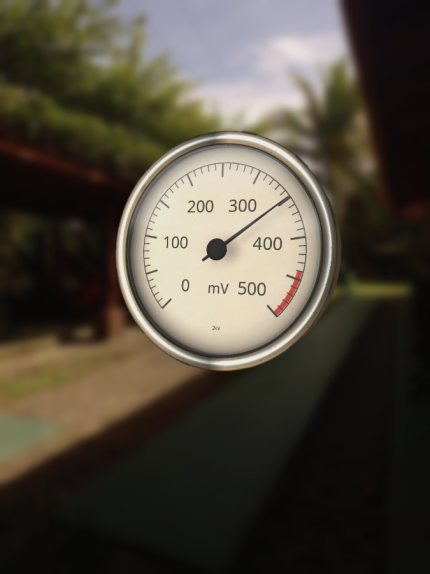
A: 350 mV
